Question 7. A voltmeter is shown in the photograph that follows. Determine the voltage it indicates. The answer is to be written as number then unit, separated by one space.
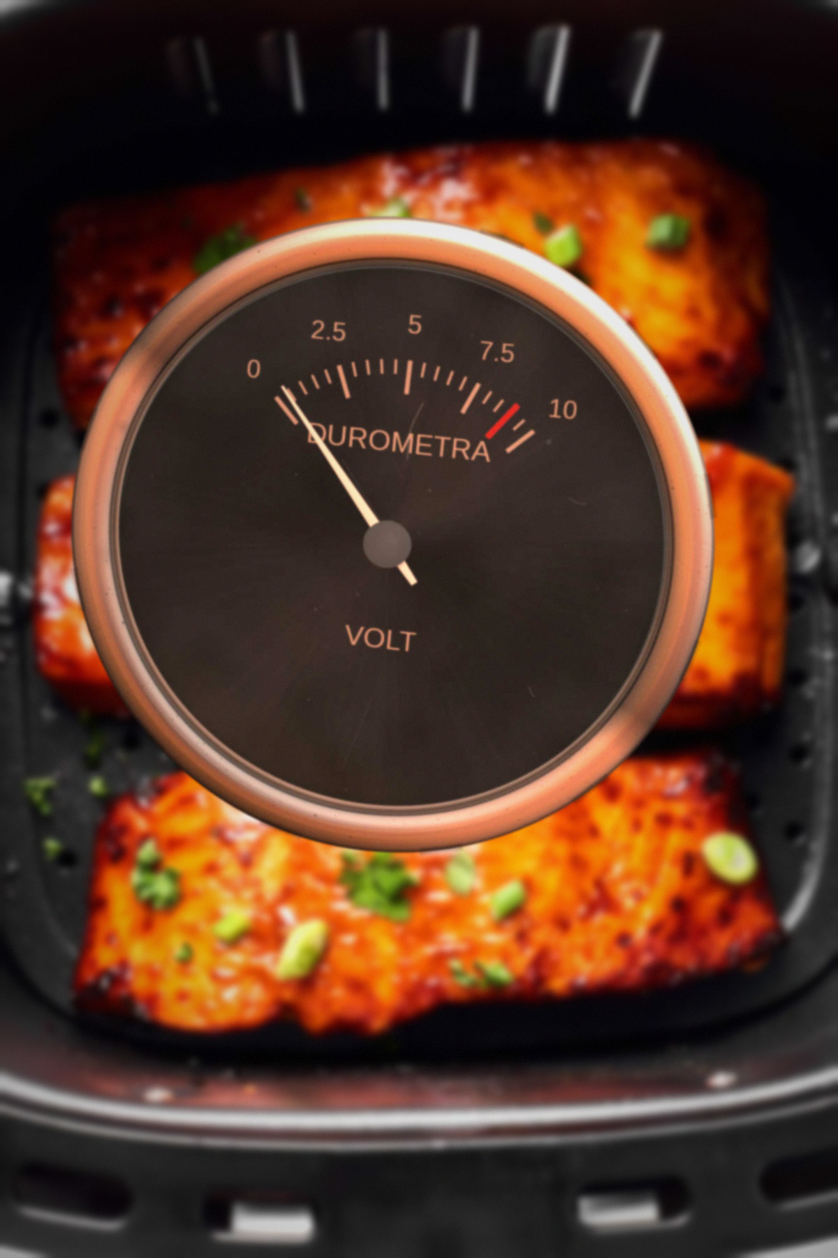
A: 0.5 V
